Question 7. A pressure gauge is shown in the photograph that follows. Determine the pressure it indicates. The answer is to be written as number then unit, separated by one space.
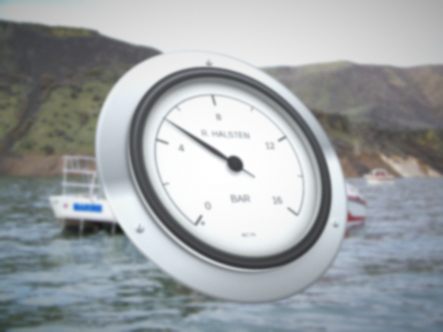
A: 5 bar
